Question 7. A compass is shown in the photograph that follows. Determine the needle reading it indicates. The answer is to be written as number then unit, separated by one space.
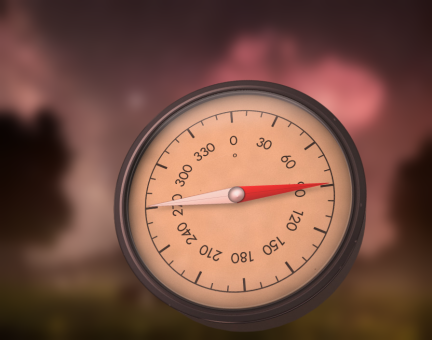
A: 90 °
